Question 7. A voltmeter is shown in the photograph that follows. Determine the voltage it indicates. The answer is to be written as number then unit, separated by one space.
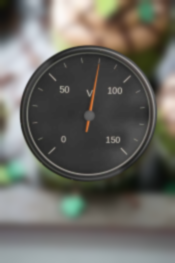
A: 80 V
